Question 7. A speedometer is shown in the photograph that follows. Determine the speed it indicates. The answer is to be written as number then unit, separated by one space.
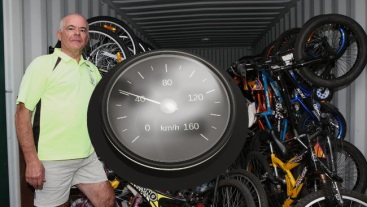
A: 40 km/h
